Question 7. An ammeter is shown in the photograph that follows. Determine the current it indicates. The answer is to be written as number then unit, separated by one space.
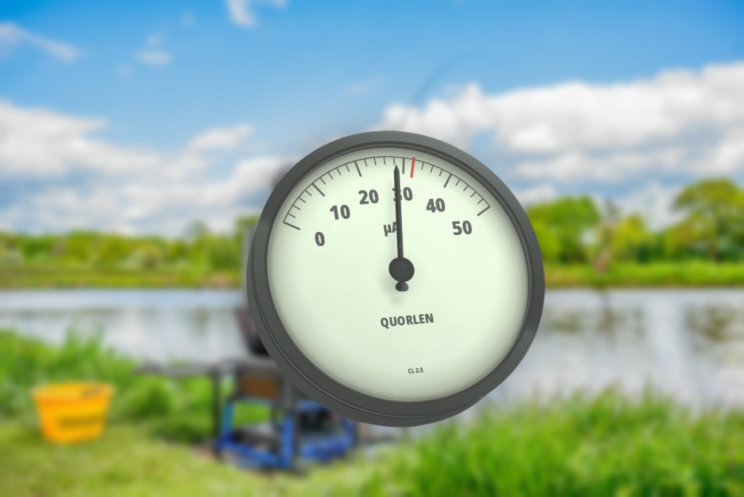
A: 28 µA
